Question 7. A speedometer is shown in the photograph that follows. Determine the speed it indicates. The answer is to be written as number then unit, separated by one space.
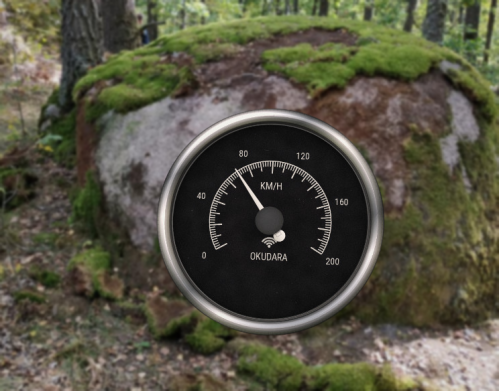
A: 70 km/h
